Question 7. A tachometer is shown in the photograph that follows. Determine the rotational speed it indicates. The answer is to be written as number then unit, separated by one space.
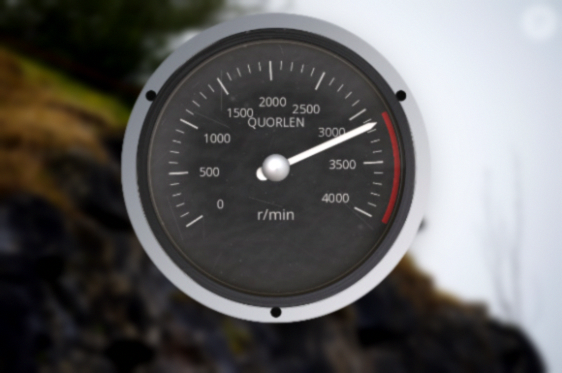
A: 3150 rpm
